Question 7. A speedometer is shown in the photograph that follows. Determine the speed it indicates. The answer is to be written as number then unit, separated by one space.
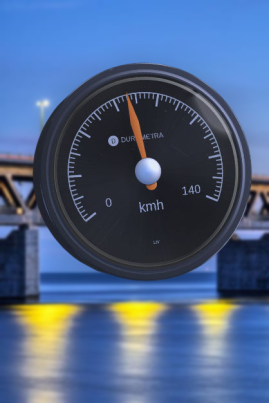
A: 66 km/h
